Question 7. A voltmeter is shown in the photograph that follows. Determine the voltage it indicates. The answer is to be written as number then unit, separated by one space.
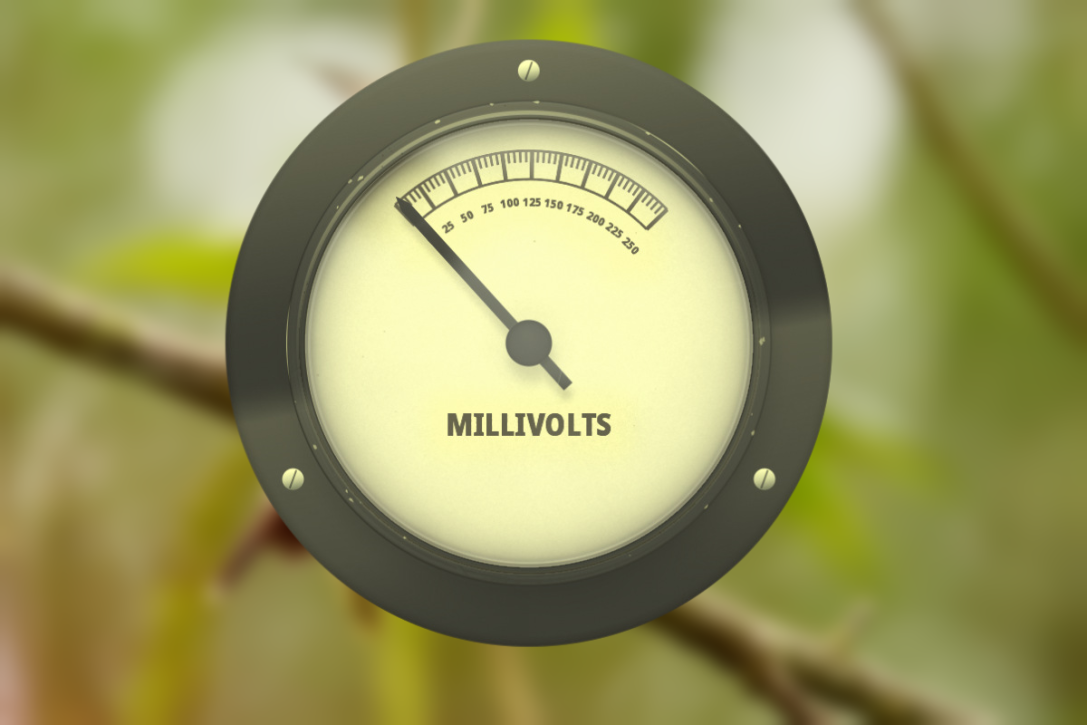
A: 5 mV
